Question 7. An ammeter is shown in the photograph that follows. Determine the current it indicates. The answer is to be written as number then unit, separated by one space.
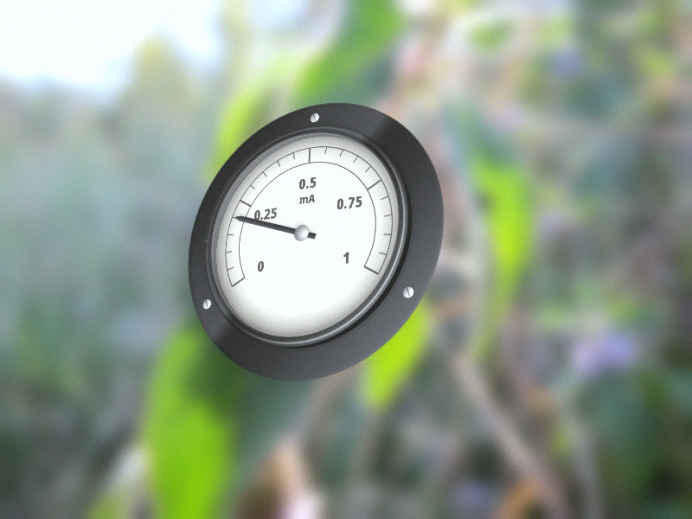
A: 0.2 mA
